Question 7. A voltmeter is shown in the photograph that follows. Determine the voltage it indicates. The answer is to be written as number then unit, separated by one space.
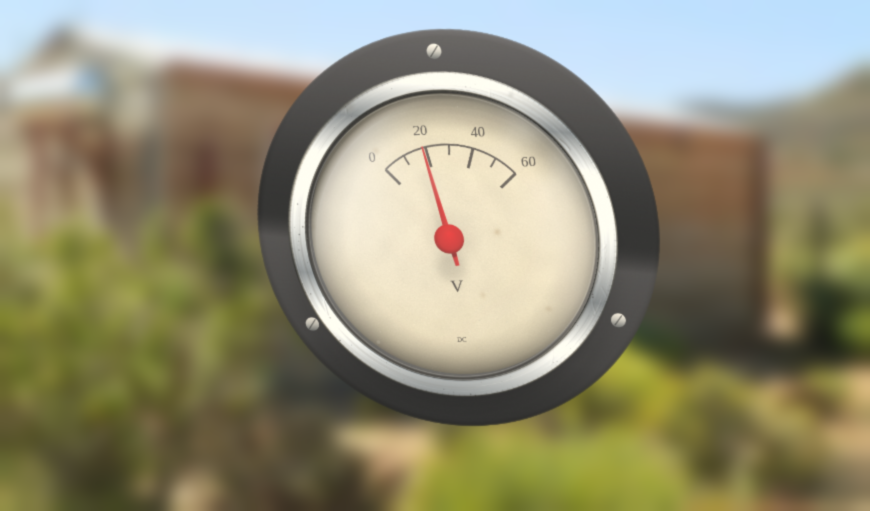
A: 20 V
